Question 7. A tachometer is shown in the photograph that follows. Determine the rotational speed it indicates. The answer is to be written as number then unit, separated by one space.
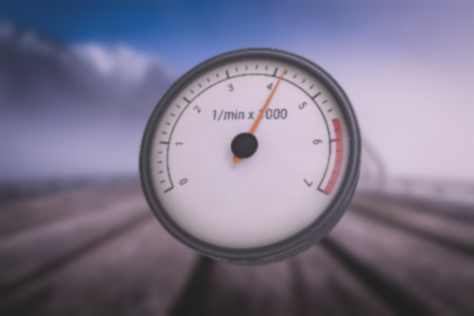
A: 4200 rpm
